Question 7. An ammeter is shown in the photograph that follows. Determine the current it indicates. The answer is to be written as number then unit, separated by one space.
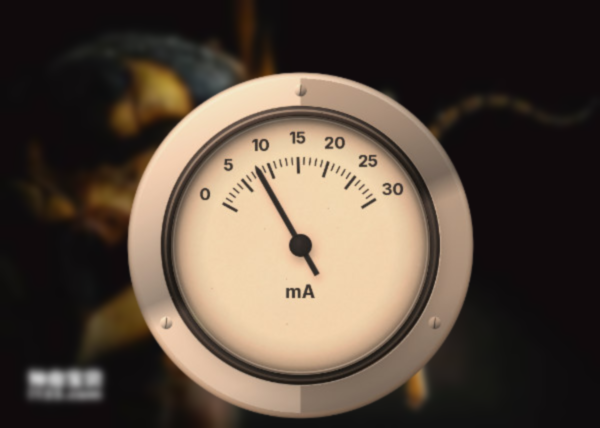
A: 8 mA
